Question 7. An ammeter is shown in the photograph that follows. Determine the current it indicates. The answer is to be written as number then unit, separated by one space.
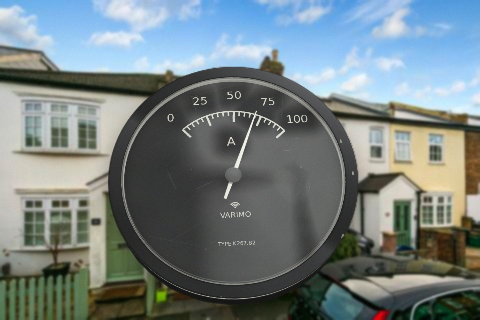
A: 70 A
